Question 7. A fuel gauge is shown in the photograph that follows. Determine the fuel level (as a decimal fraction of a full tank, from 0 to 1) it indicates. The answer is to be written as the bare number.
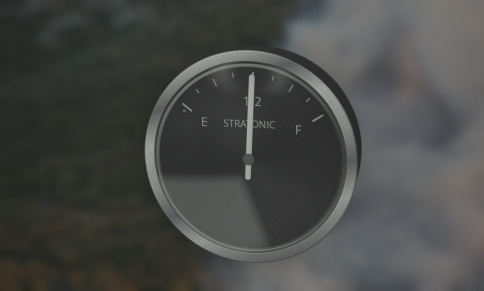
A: 0.5
